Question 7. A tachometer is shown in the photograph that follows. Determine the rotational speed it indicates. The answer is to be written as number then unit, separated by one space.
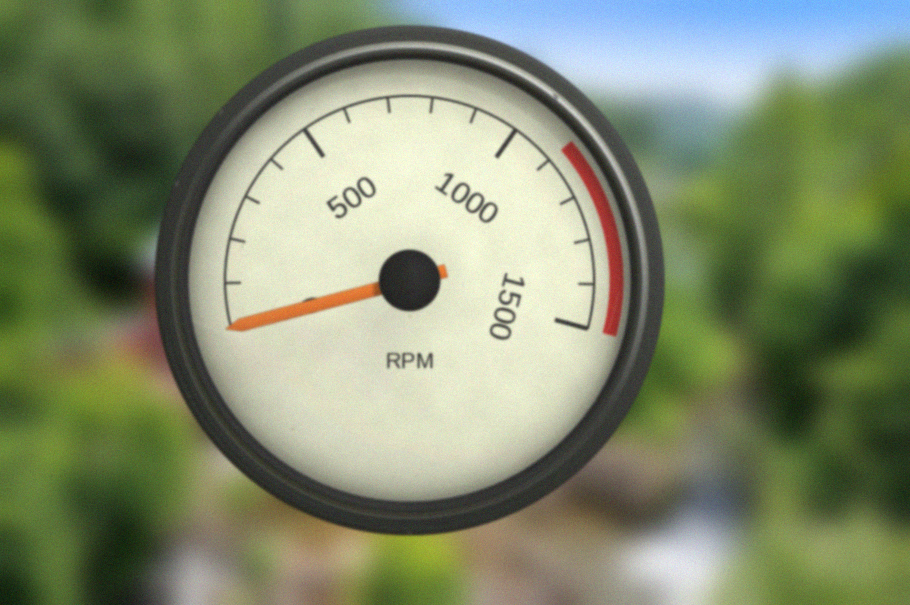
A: 0 rpm
